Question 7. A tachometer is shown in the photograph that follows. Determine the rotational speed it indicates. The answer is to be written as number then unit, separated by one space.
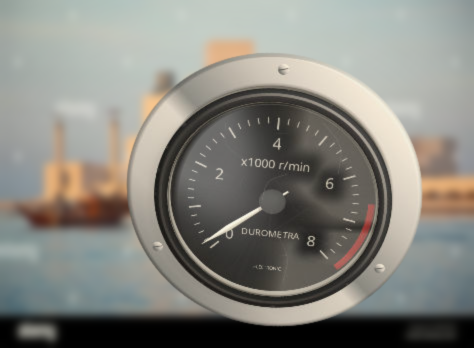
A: 200 rpm
